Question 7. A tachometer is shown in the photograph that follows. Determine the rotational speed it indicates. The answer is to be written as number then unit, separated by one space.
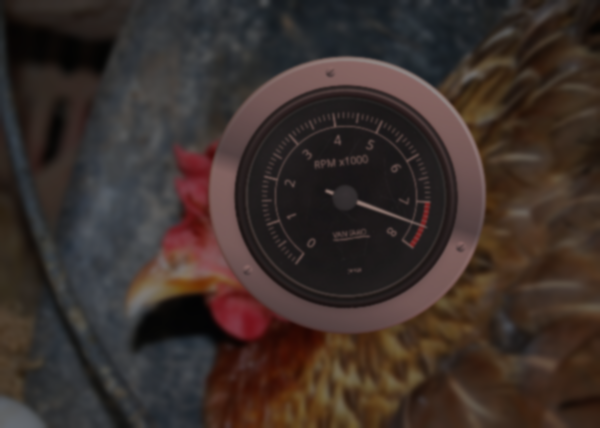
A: 7500 rpm
